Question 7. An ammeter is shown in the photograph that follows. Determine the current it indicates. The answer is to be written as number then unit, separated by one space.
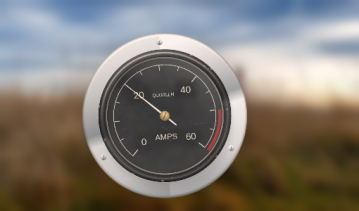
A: 20 A
